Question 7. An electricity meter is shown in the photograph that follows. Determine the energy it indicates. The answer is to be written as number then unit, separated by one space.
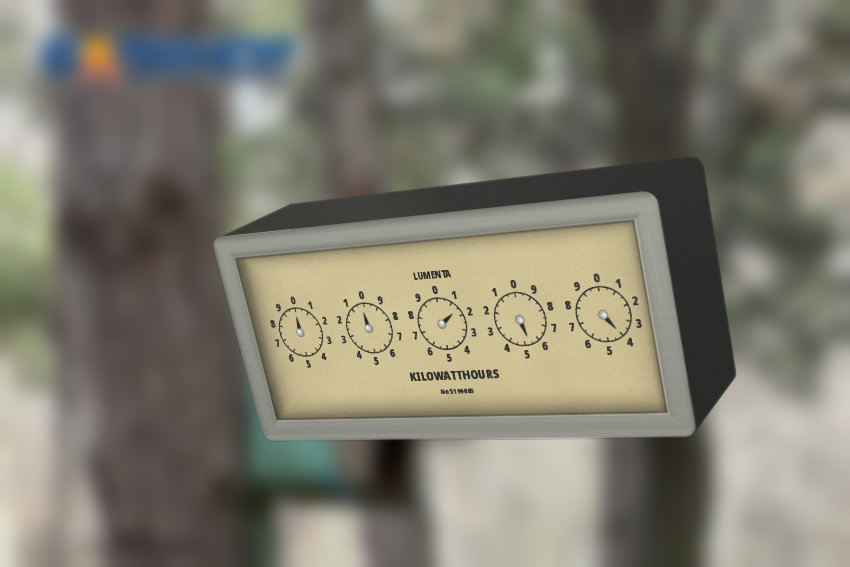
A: 154 kWh
